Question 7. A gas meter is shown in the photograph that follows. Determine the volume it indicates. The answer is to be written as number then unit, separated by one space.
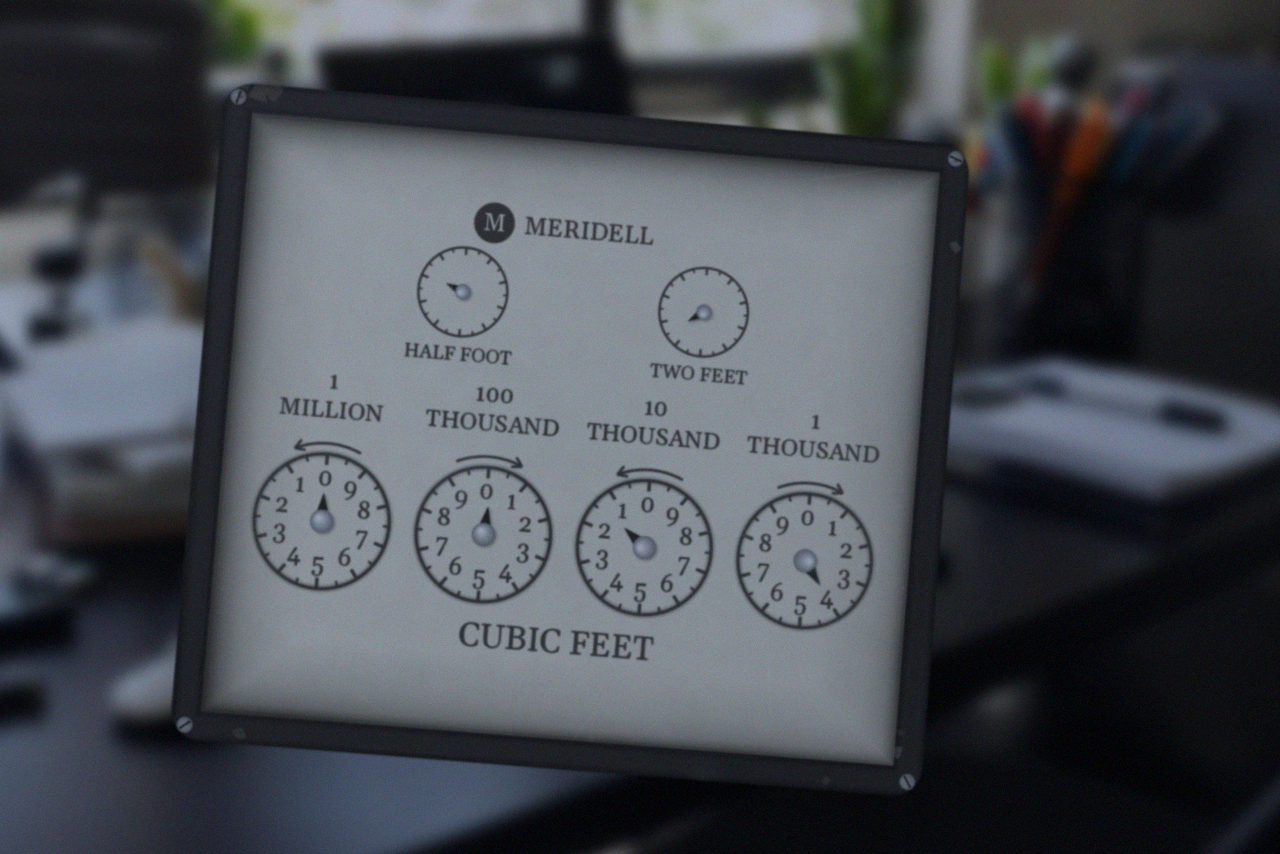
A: 1400 ft³
